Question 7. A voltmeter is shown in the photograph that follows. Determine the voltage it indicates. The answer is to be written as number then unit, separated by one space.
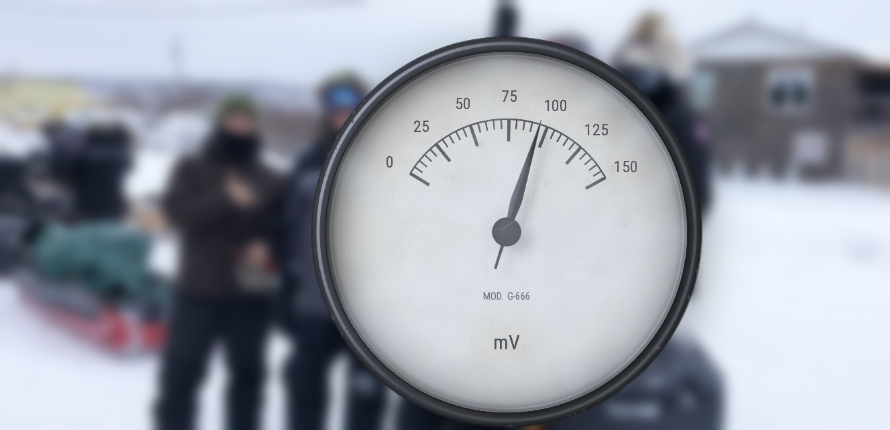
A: 95 mV
